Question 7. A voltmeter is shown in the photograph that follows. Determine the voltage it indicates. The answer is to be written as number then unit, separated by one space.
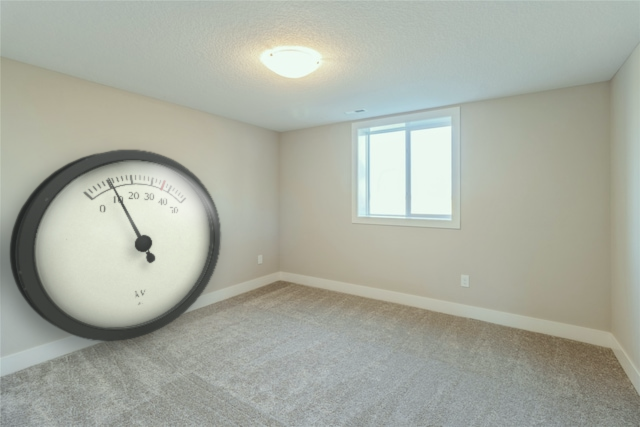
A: 10 kV
